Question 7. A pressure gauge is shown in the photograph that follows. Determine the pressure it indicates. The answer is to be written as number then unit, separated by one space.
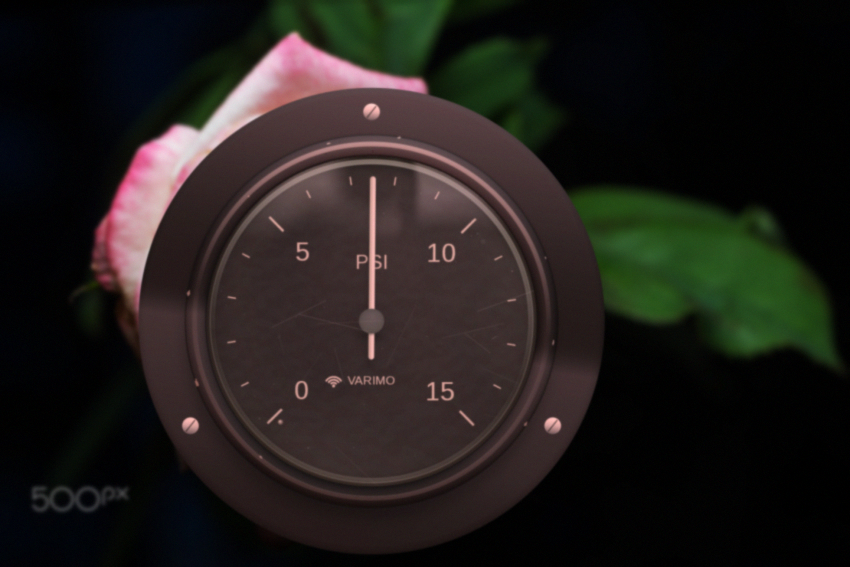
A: 7.5 psi
